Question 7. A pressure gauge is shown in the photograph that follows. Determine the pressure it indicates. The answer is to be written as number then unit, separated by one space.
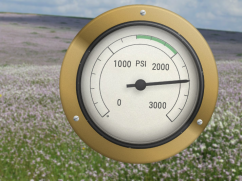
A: 2400 psi
